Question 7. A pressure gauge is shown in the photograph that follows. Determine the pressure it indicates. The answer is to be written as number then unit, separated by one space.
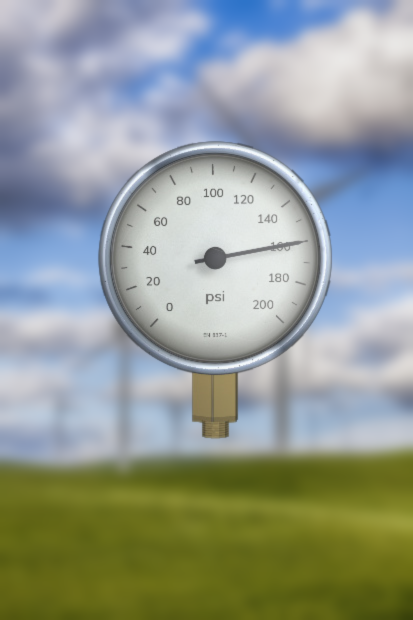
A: 160 psi
